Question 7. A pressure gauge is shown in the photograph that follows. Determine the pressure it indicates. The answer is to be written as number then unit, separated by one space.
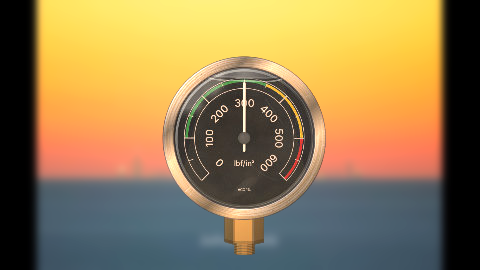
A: 300 psi
